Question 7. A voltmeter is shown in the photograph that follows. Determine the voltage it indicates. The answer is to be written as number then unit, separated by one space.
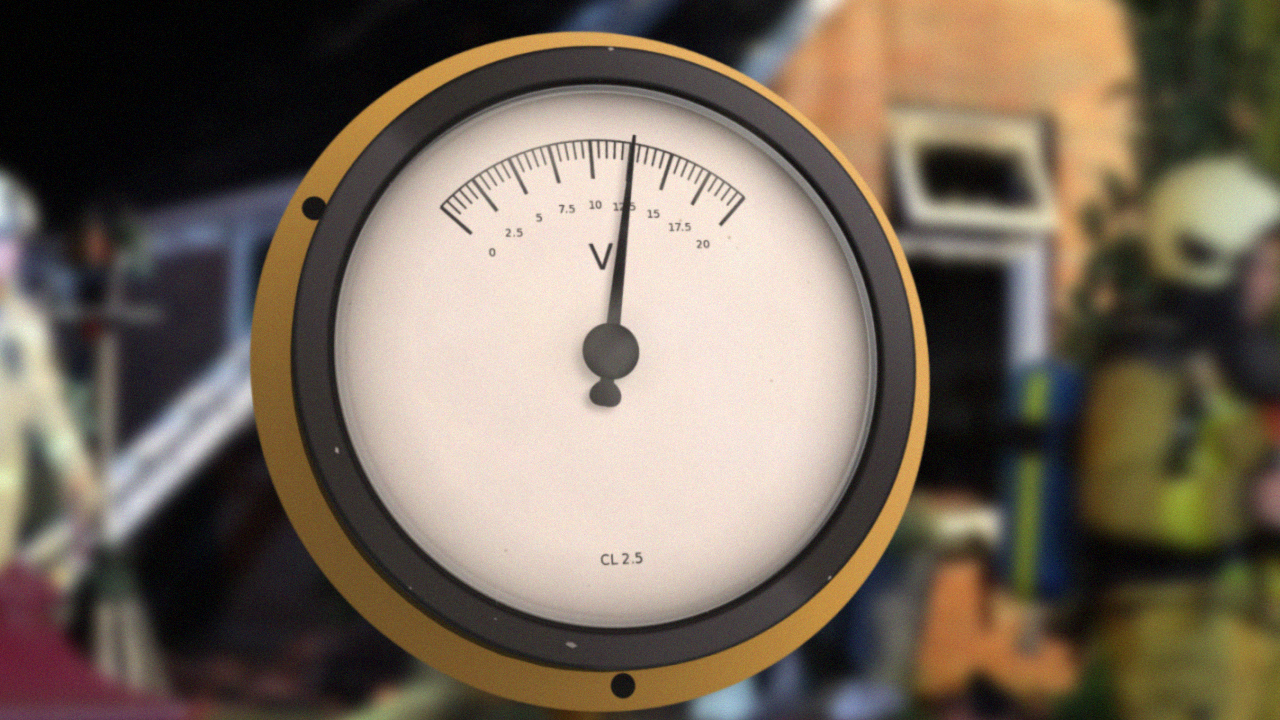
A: 12.5 V
